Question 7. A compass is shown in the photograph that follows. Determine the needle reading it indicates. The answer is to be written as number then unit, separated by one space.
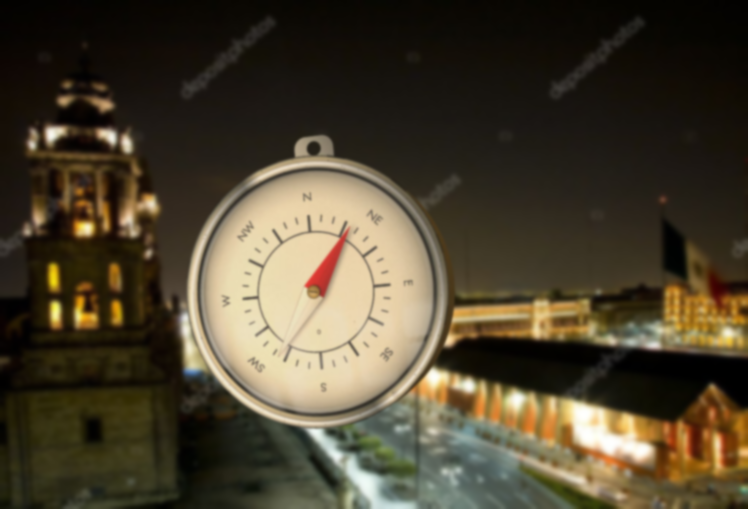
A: 35 °
